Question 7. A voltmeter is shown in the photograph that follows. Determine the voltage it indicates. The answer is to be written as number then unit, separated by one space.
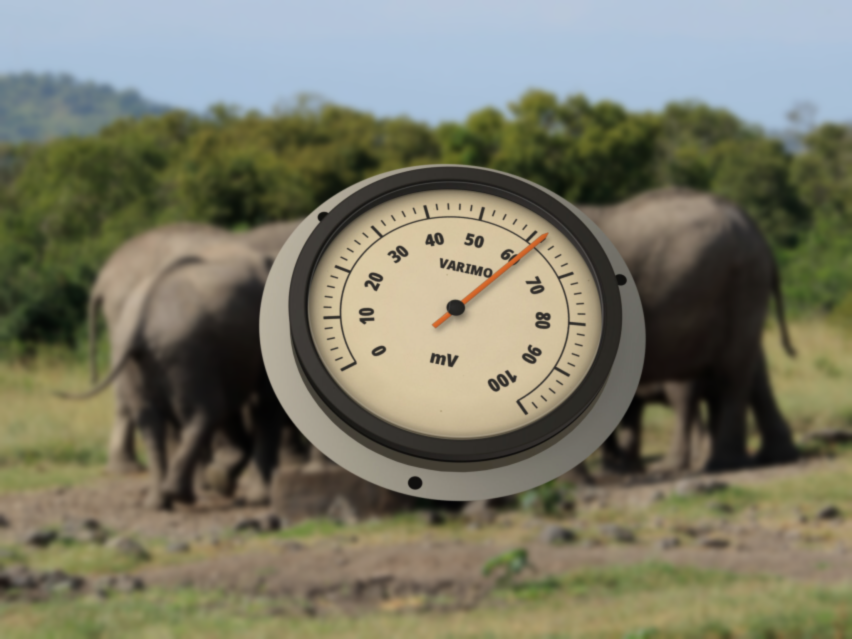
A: 62 mV
